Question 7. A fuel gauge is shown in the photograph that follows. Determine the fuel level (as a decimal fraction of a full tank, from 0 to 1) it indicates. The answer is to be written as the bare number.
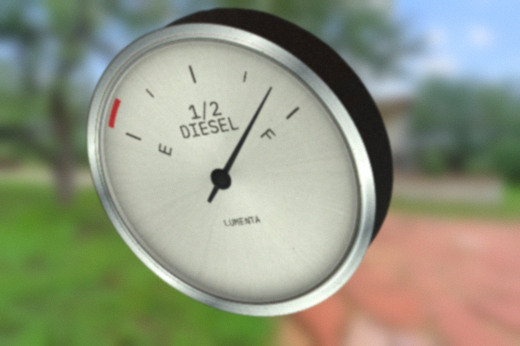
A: 0.875
